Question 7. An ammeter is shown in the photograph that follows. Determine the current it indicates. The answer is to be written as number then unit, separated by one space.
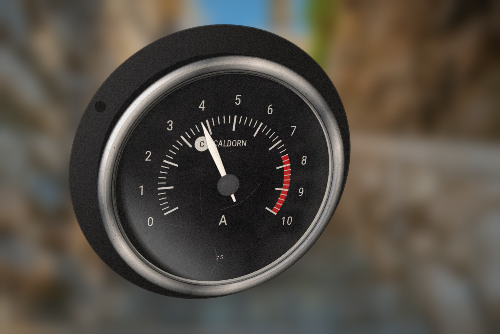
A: 3.8 A
